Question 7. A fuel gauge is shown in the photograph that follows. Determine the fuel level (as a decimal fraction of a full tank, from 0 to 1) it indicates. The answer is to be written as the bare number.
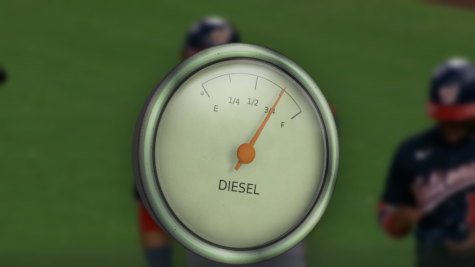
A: 0.75
